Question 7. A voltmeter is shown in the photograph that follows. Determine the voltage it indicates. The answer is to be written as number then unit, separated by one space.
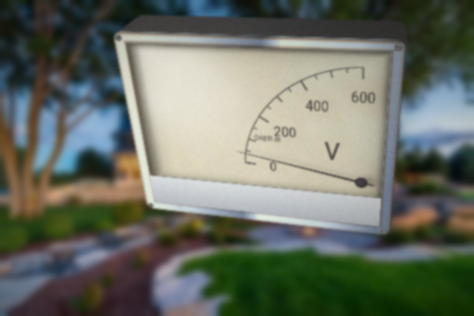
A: 50 V
